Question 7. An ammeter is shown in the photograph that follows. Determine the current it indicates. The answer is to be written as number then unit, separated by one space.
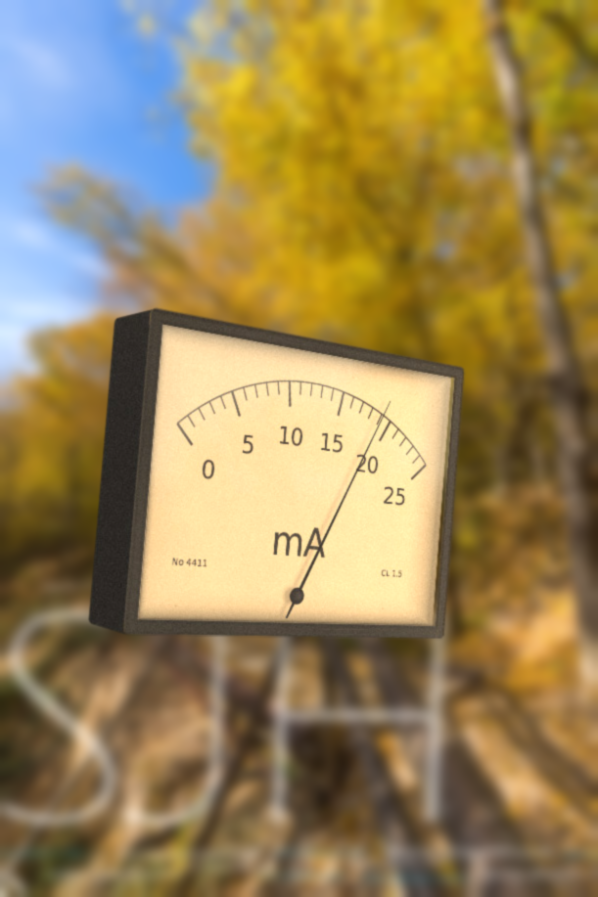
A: 19 mA
